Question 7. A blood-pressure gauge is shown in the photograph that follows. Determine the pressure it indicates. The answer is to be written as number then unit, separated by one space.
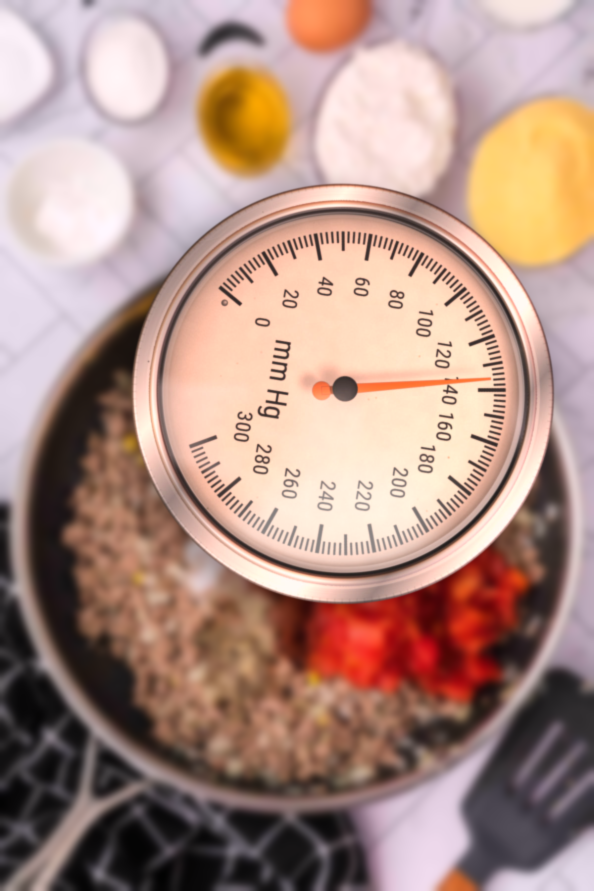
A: 136 mmHg
